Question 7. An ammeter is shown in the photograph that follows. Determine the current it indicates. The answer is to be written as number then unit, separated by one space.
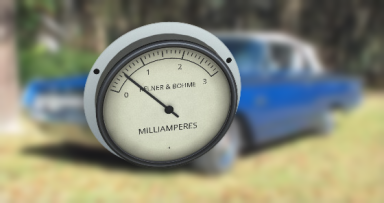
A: 0.5 mA
